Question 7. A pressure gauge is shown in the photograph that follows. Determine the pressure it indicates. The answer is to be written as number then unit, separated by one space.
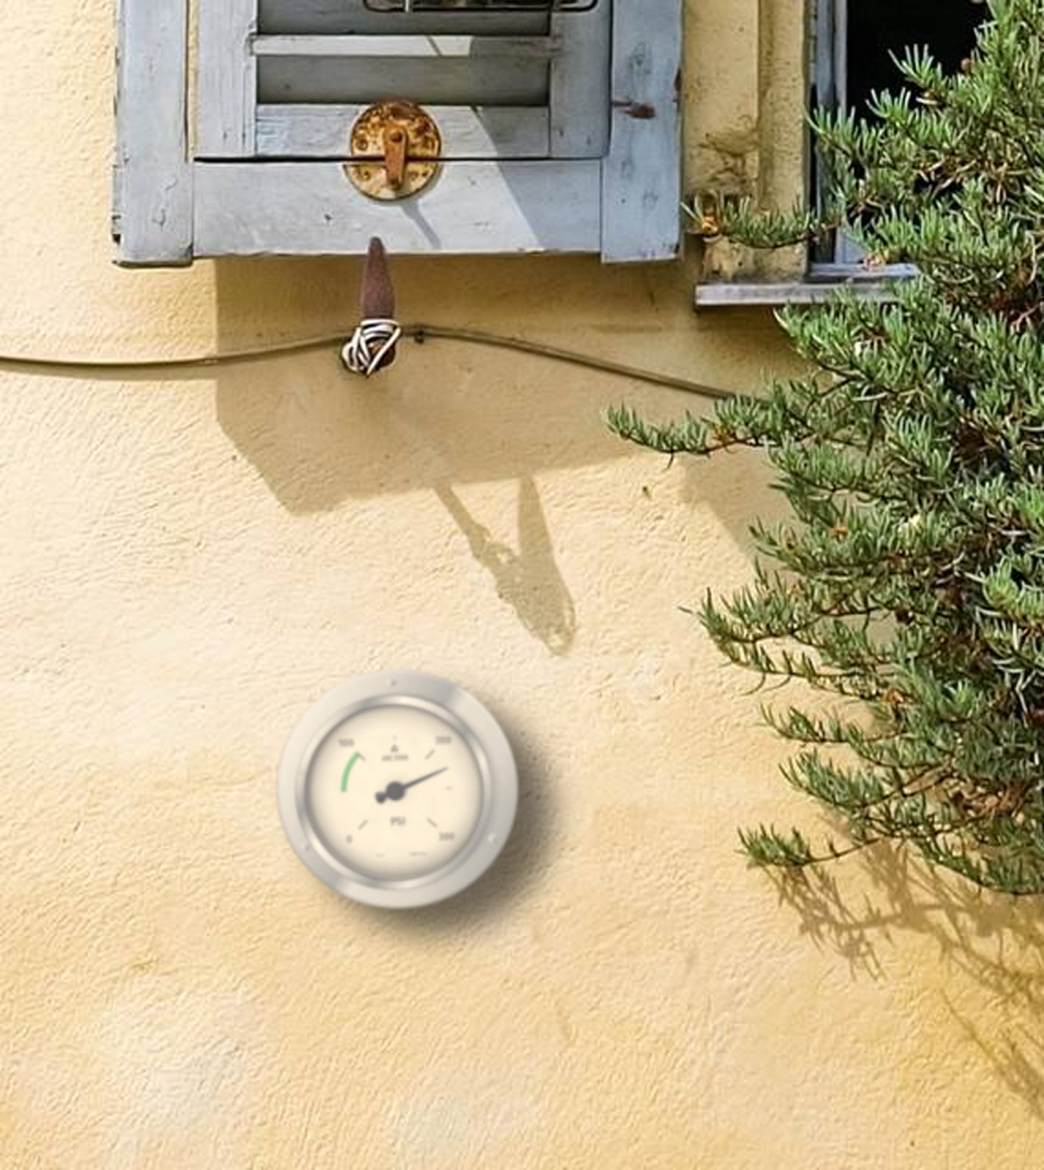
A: 225 psi
